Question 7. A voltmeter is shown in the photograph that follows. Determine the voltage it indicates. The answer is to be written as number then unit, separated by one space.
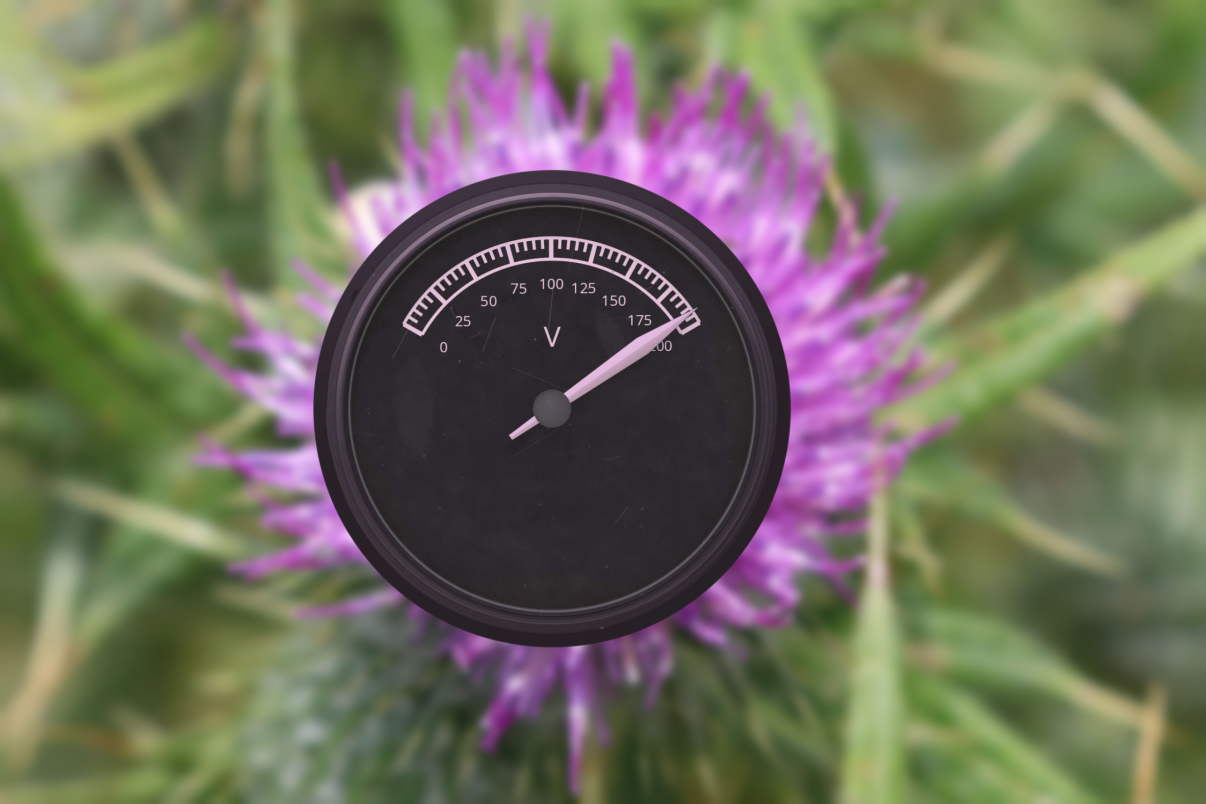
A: 192.5 V
